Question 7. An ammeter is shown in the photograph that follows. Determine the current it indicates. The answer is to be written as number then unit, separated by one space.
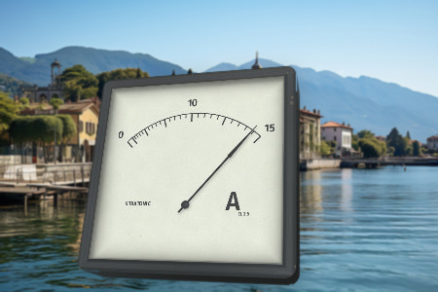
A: 14.5 A
